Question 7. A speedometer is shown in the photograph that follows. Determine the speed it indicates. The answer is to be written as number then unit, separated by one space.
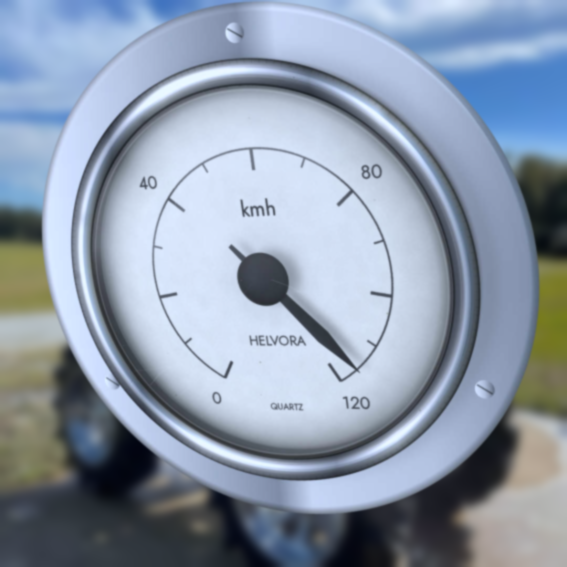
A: 115 km/h
